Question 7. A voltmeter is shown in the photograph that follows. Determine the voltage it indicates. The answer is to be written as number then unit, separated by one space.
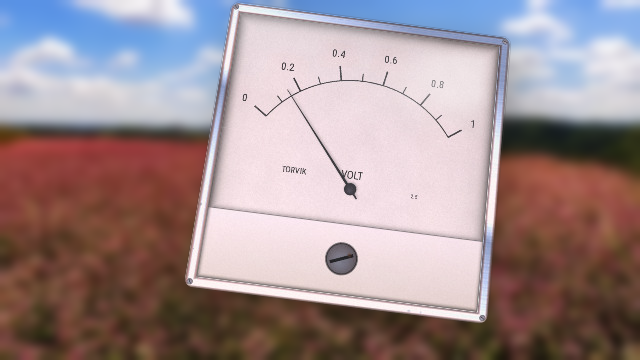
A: 0.15 V
